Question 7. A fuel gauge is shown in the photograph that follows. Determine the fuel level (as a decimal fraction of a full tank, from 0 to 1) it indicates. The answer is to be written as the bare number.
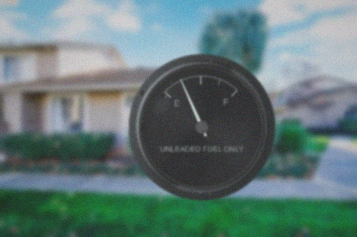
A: 0.25
